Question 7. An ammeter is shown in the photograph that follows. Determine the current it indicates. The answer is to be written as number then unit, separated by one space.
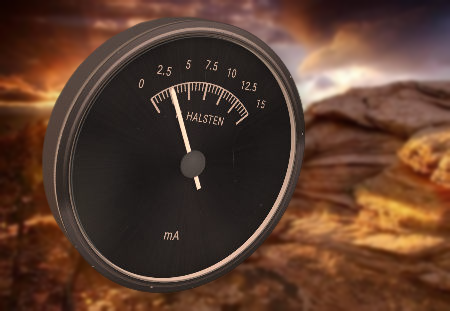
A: 2.5 mA
